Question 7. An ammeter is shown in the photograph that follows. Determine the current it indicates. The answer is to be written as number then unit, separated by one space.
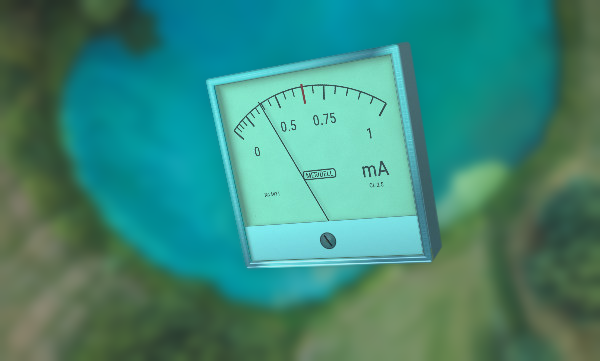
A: 0.4 mA
